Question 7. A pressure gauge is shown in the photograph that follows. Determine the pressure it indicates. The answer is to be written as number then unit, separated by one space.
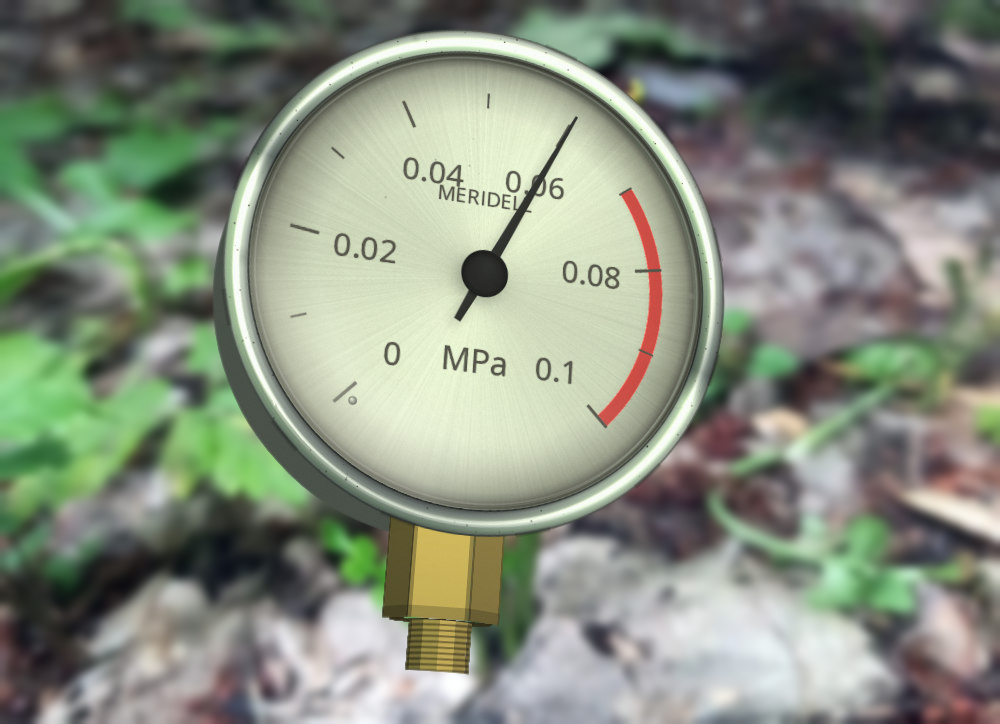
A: 0.06 MPa
